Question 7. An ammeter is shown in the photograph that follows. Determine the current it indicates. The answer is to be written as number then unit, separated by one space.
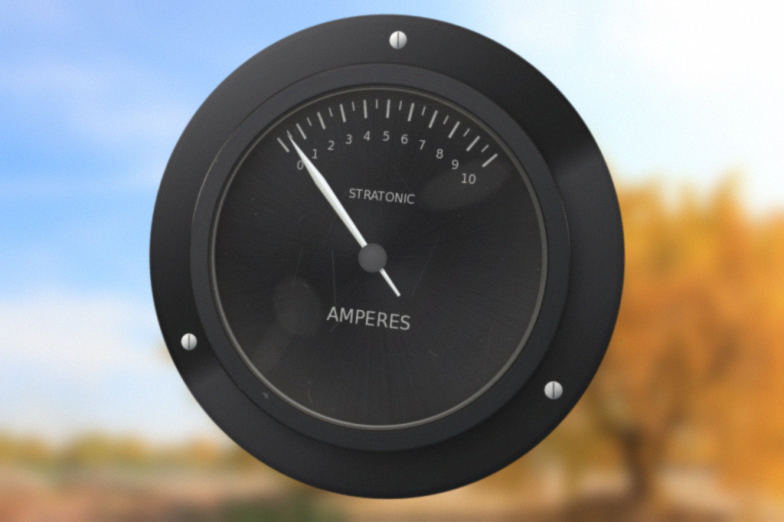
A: 0.5 A
